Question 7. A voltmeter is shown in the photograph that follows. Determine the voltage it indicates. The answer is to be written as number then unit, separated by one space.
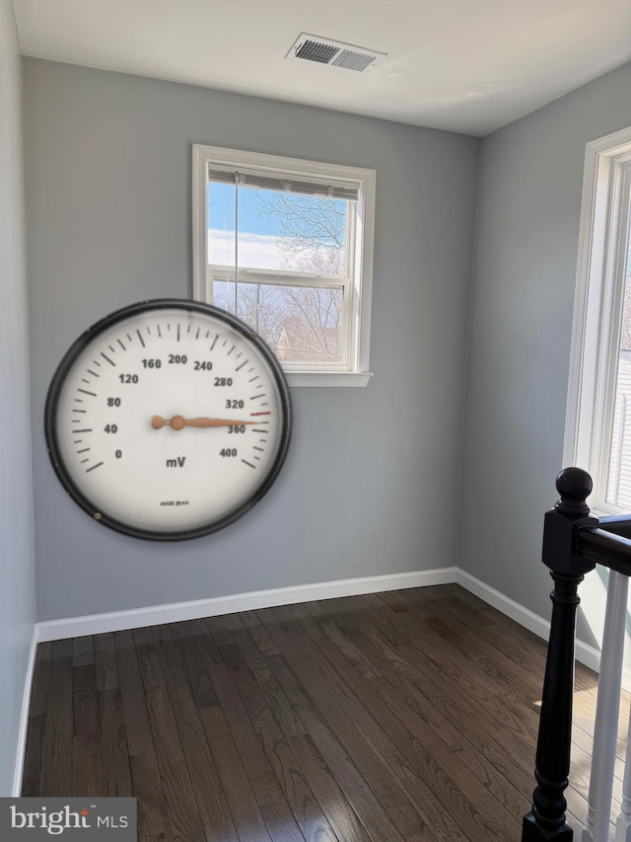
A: 350 mV
